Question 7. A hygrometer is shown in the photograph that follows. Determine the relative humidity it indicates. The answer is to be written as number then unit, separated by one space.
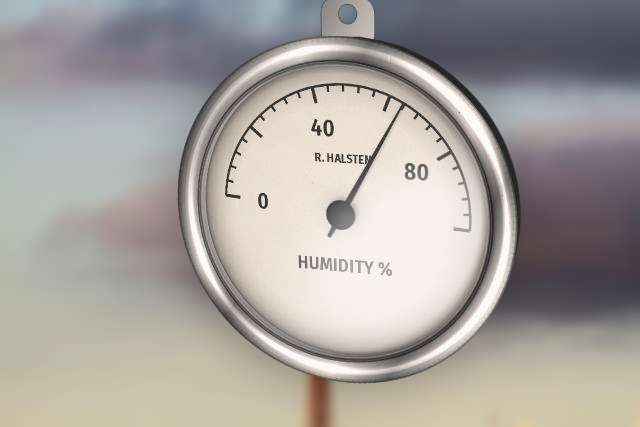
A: 64 %
